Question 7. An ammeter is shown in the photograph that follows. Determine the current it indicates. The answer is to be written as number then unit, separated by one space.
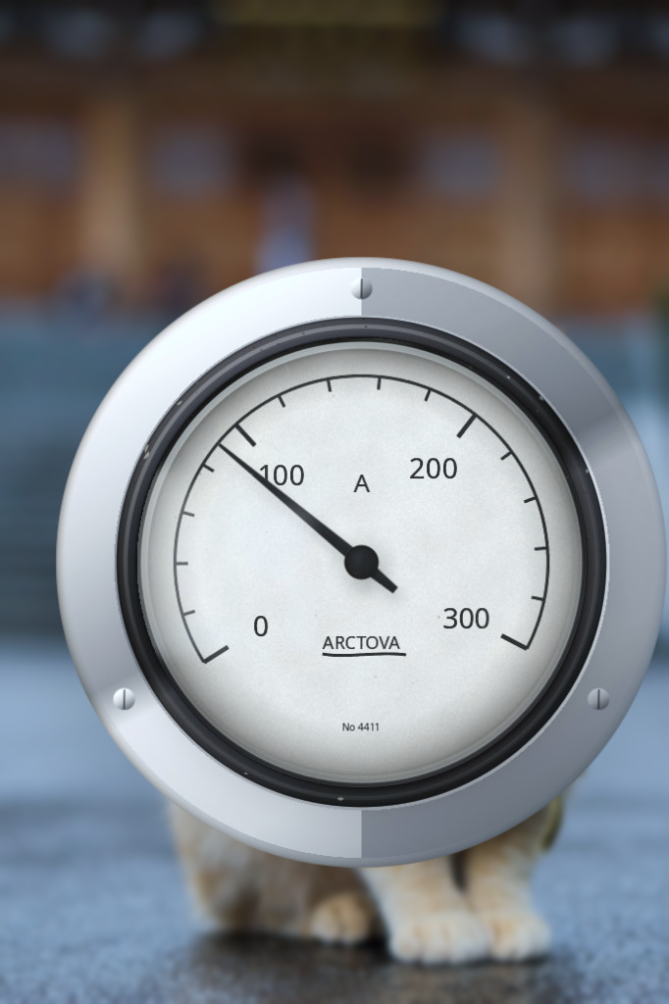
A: 90 A
